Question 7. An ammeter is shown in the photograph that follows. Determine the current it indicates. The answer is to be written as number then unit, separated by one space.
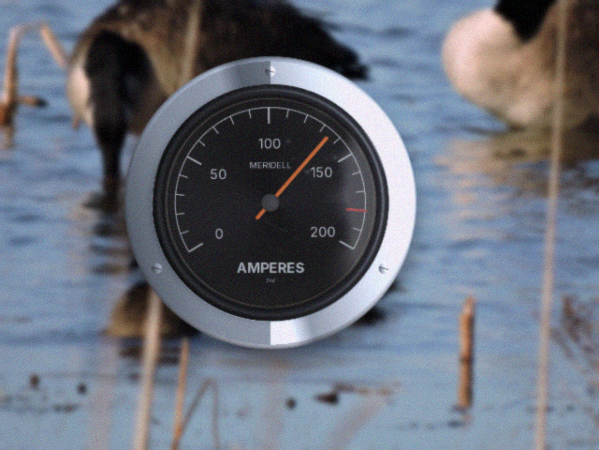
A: 135 A
